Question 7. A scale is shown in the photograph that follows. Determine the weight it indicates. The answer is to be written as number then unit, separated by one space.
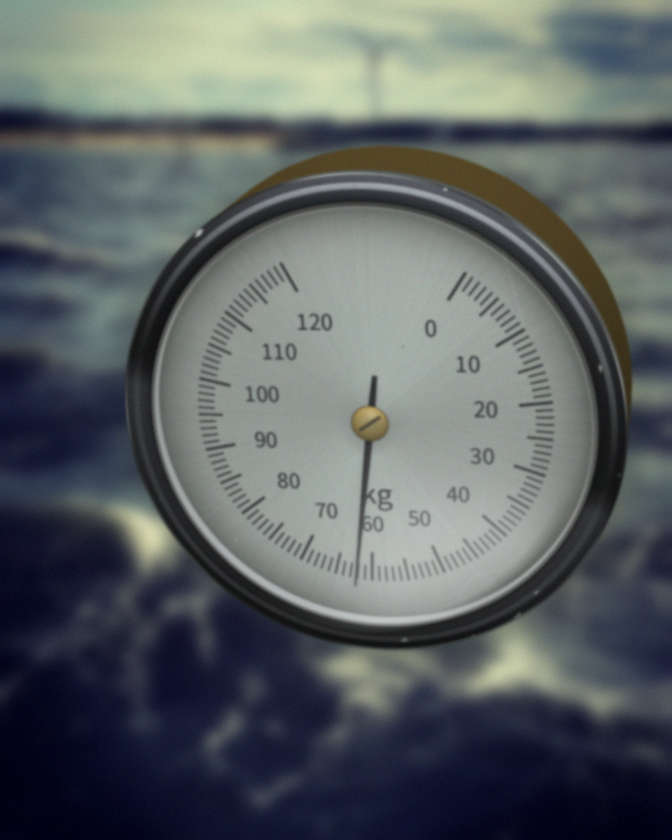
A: 62 kg
